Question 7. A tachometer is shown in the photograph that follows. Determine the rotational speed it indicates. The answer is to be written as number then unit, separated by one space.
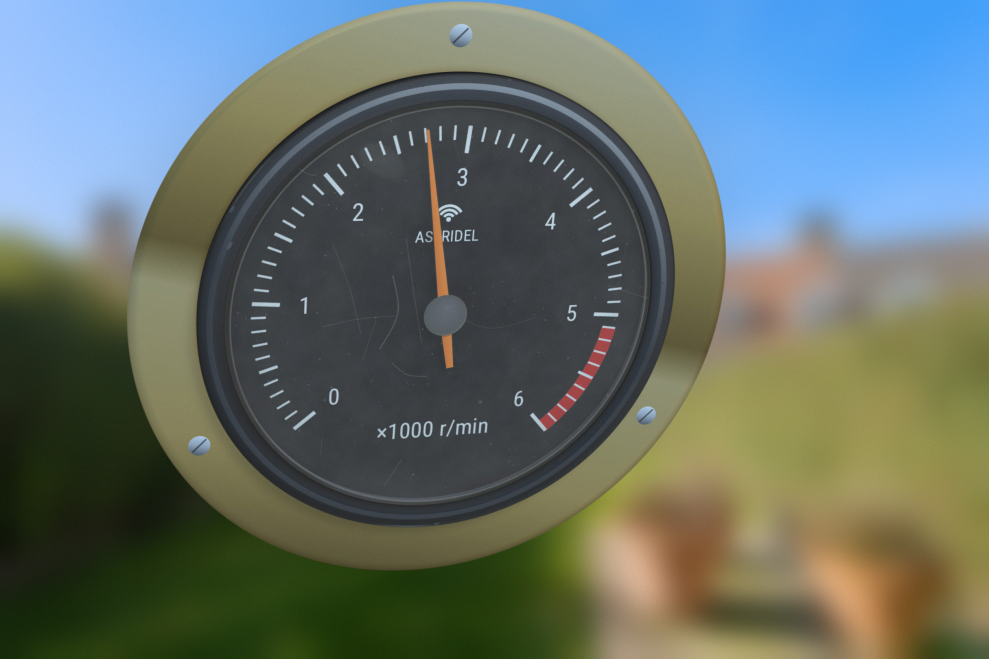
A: 2700 rpm
